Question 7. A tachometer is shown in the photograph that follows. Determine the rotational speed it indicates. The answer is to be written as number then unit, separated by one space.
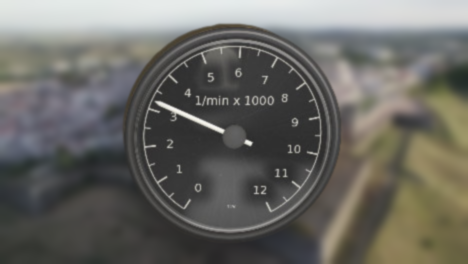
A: 3250 rpm
